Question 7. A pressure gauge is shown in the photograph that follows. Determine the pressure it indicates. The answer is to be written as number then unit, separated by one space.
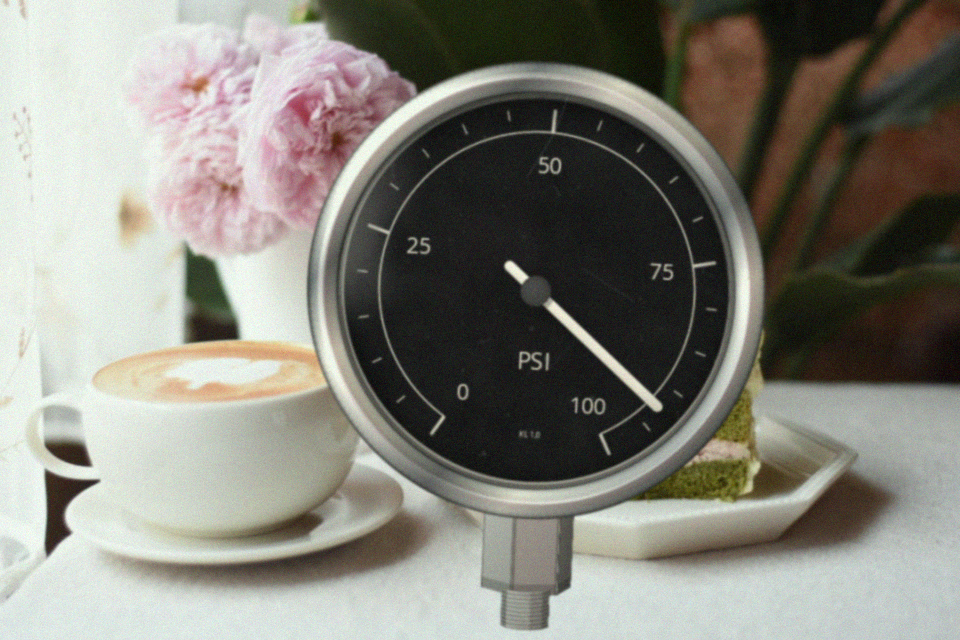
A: 92.5 psi
